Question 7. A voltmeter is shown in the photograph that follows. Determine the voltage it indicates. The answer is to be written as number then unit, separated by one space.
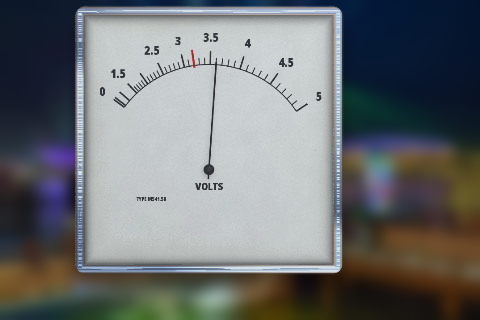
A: 3.6 V
